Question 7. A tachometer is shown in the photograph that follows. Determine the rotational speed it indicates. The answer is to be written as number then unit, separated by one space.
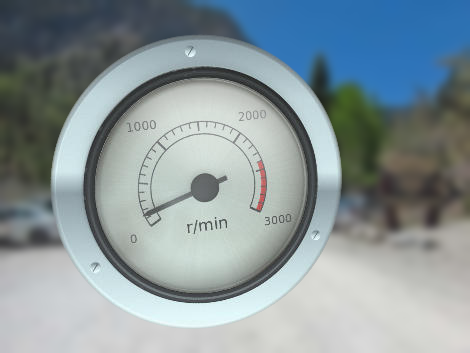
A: 150 rpm
